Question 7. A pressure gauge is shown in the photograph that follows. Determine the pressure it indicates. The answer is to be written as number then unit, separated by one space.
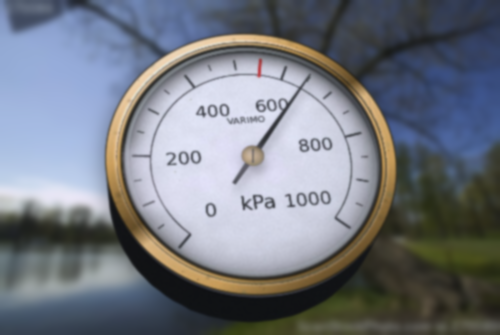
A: 650 kPa
